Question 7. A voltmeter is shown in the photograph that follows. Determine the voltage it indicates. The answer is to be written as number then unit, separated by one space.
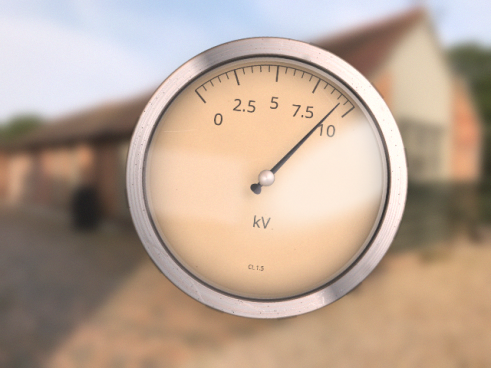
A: 9.25 kV
